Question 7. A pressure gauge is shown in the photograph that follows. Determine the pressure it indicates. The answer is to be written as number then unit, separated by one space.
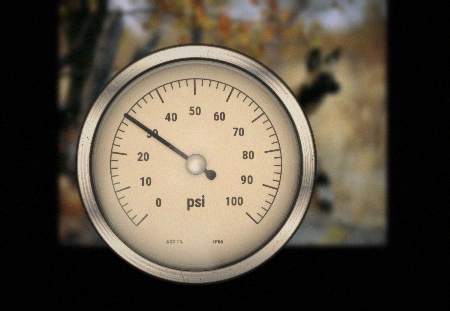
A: 30 psi
